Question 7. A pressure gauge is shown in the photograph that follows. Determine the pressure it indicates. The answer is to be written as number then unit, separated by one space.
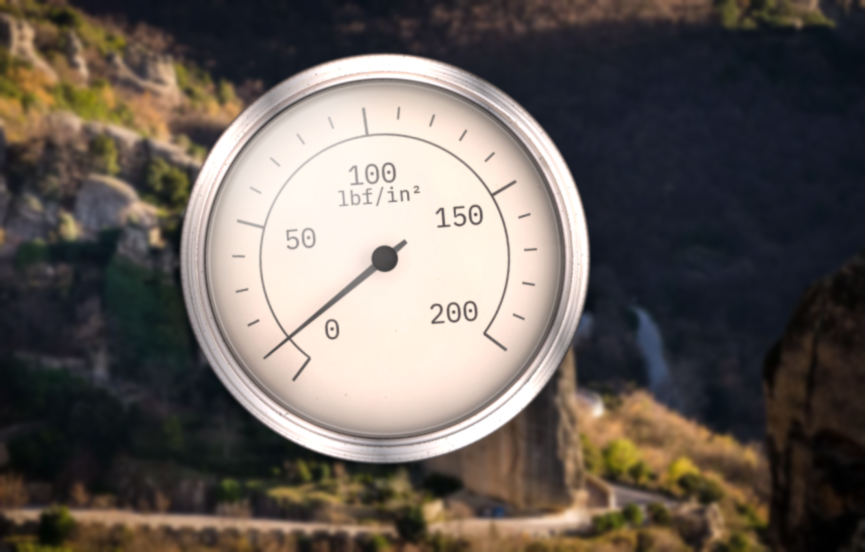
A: 10 psi
